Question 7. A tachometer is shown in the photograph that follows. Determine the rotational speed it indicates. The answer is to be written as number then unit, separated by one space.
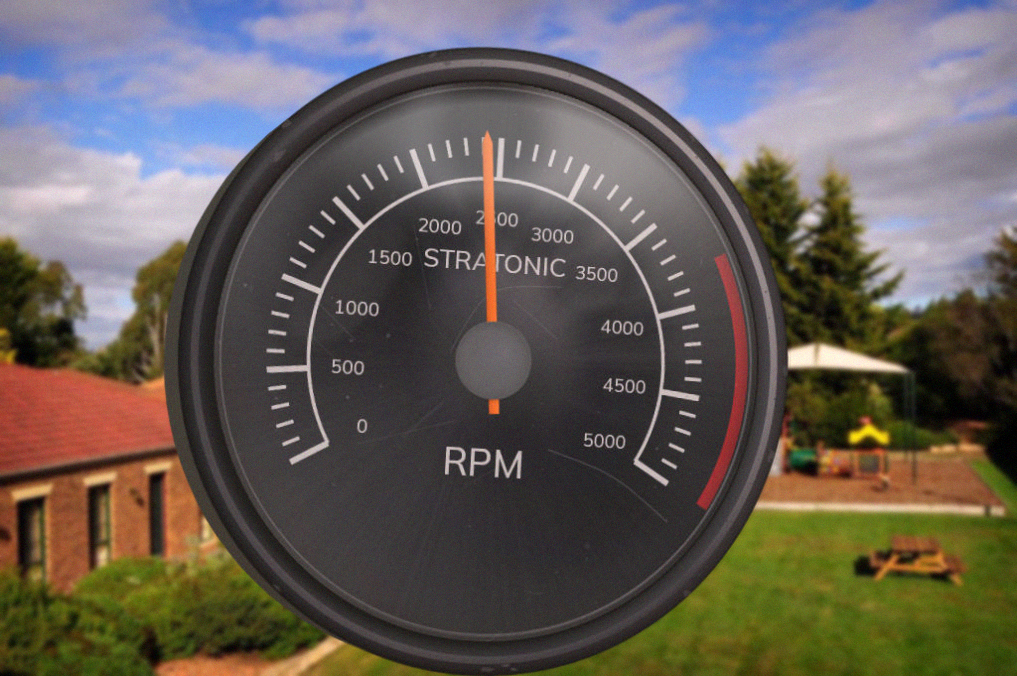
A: 2400 rpm
